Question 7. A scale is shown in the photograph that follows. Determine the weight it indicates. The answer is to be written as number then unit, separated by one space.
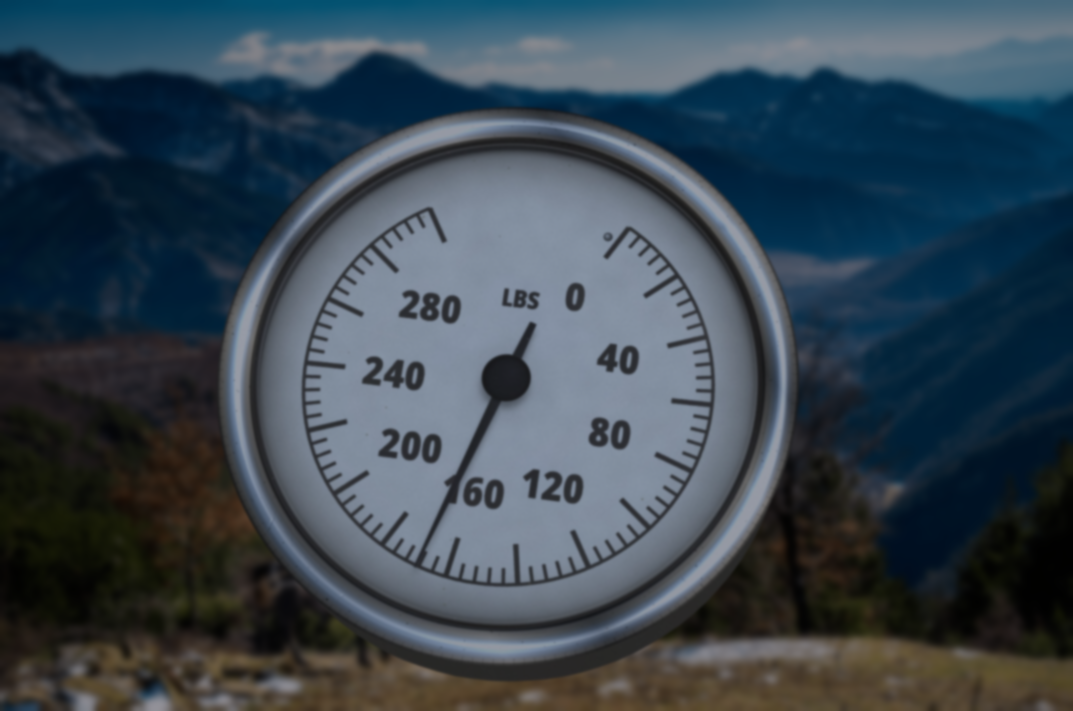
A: 168 lb
